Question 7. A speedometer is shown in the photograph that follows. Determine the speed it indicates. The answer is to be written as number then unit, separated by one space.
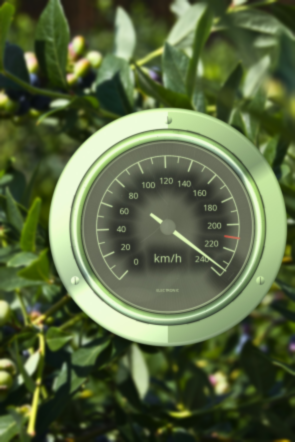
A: 235 km/h
